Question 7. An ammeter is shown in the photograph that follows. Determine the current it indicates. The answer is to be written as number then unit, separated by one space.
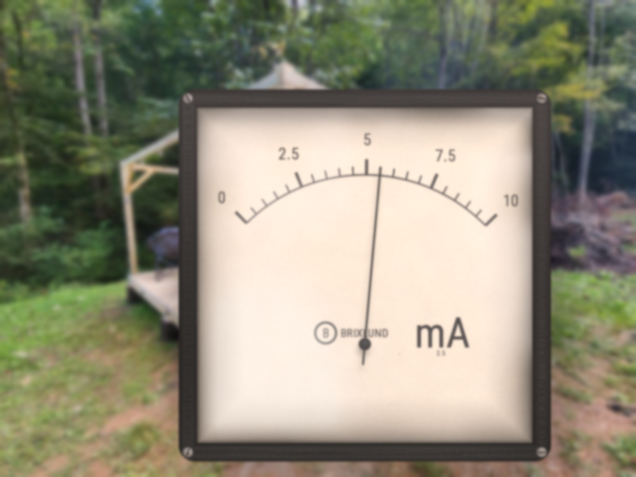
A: 5.5 mA
